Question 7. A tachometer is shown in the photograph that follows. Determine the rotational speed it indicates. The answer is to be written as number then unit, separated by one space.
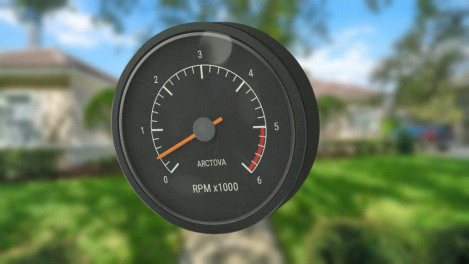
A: 400 rpm
